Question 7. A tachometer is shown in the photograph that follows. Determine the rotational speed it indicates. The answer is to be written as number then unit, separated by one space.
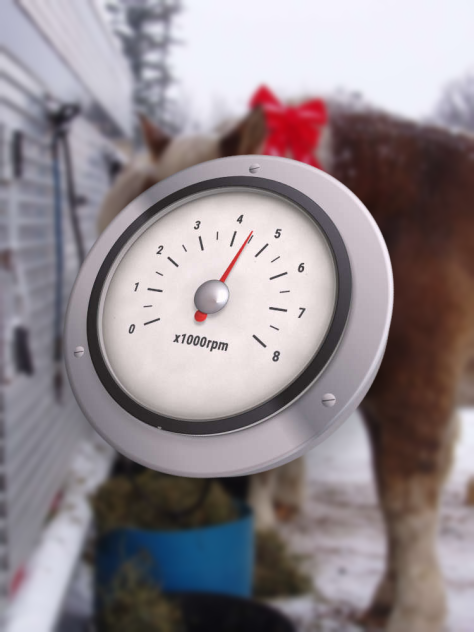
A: 4500 rpm
